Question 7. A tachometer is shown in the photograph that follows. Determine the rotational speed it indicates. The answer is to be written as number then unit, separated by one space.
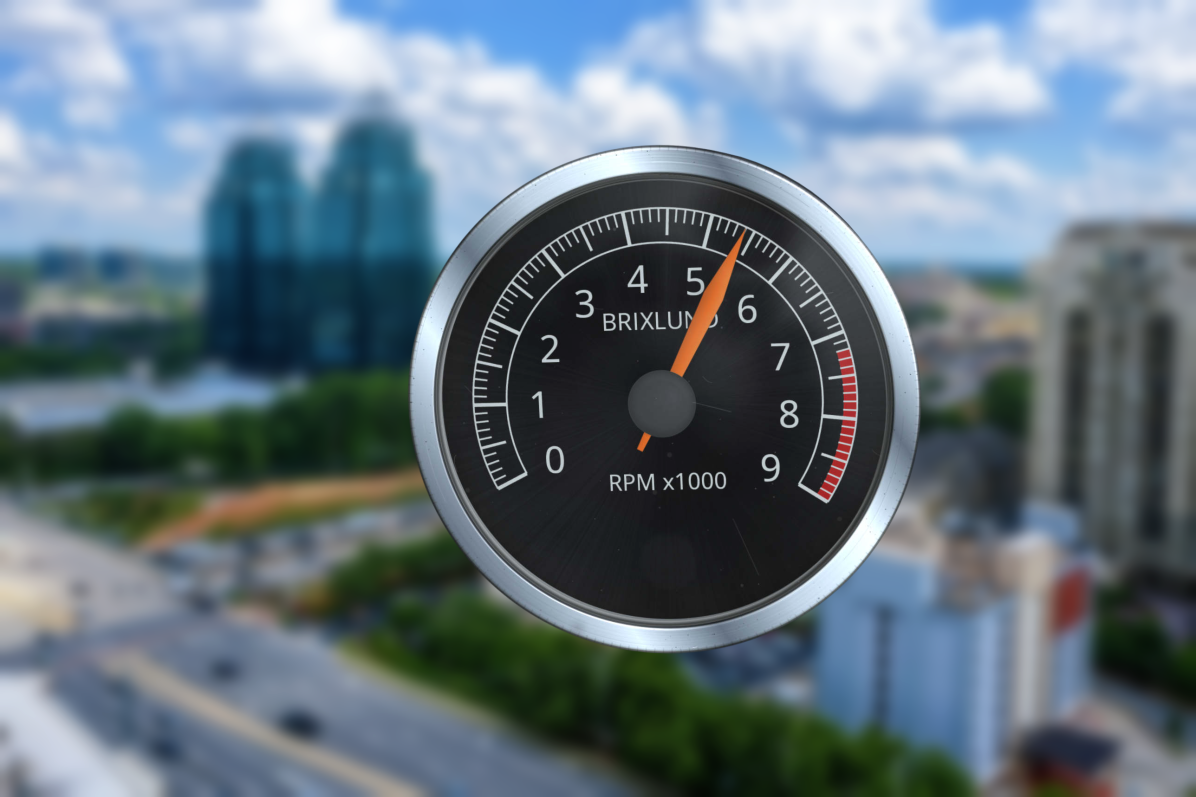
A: 5400 rpm
